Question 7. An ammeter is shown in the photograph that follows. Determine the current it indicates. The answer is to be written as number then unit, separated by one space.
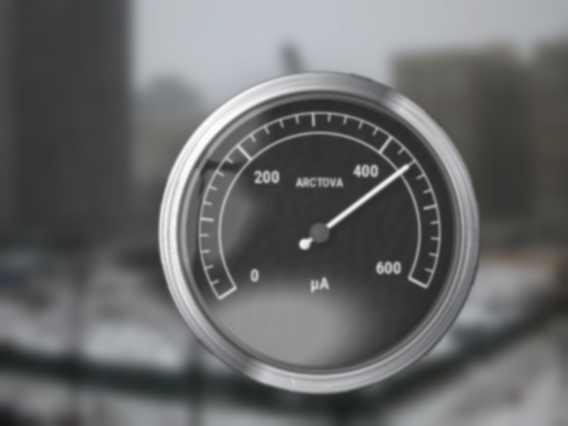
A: 440 µA
